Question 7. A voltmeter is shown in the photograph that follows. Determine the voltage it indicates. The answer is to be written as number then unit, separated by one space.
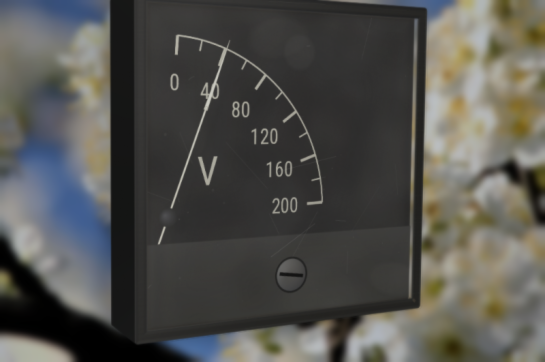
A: 40 V
